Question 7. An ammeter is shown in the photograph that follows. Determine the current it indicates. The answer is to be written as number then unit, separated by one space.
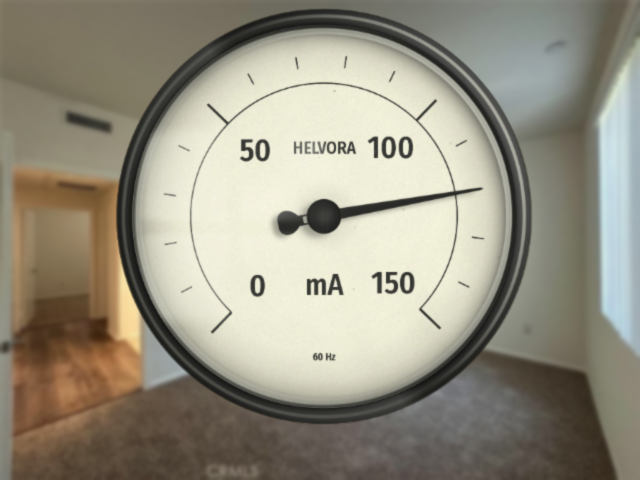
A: 120 mA
